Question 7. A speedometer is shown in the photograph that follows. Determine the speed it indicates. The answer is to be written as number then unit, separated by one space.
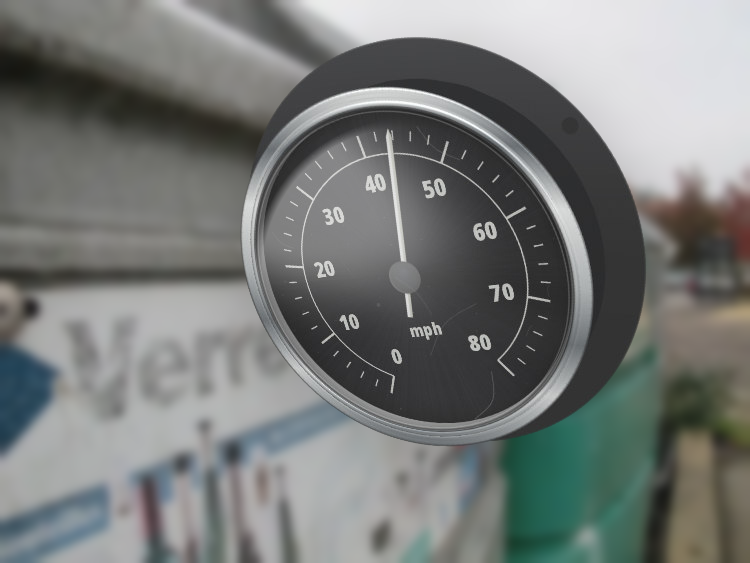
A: 44 mph
